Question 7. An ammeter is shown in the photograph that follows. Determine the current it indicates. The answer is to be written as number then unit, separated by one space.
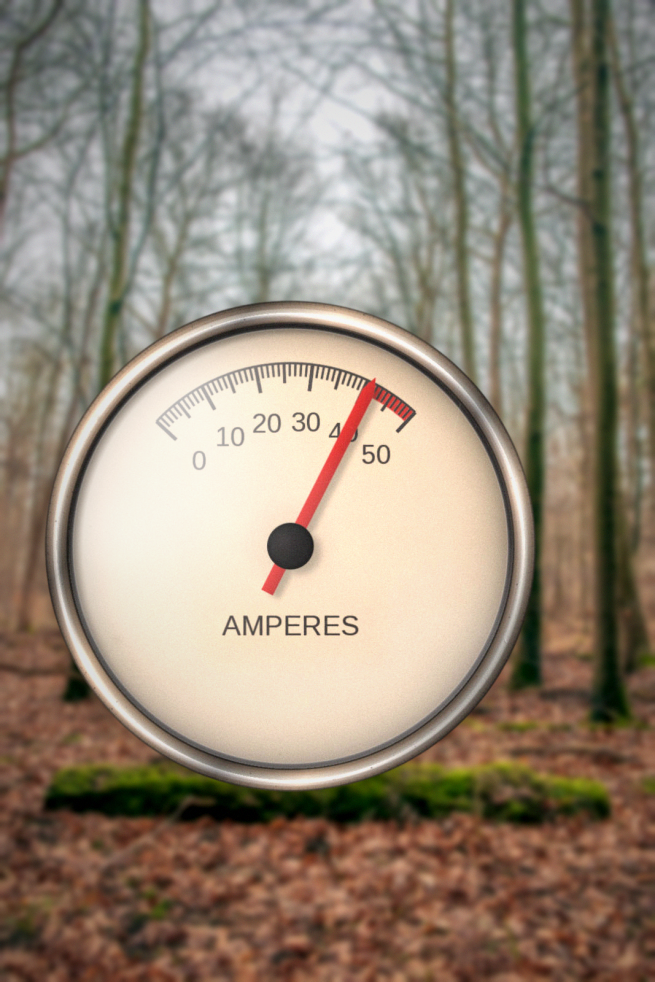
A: 41 A
